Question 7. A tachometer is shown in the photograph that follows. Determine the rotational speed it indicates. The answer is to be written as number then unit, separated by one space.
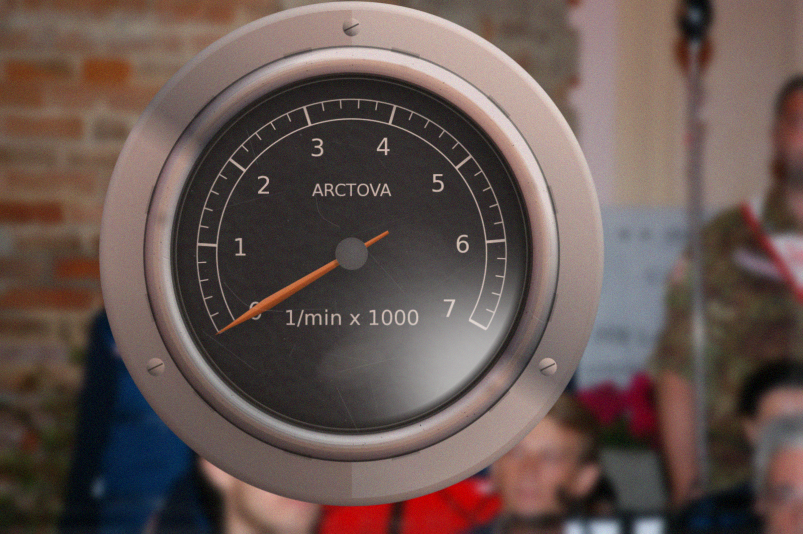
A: 0 rpm
